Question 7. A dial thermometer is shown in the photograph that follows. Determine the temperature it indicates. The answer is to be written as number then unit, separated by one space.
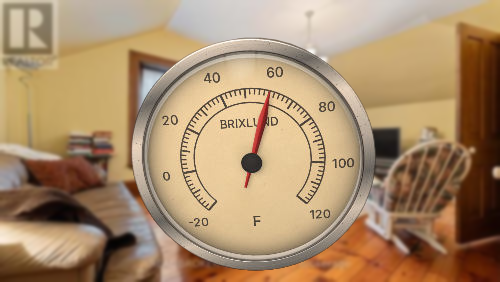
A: 60 °F
